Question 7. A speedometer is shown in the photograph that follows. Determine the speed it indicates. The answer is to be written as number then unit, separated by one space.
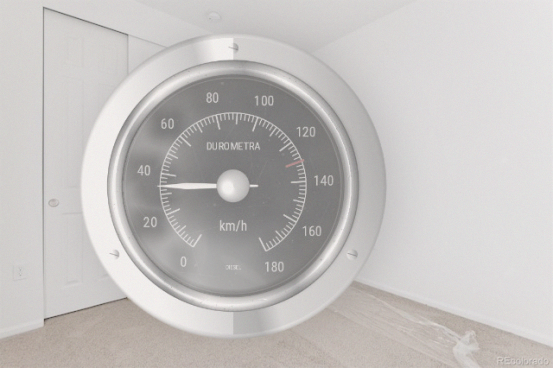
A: 34 km/h
